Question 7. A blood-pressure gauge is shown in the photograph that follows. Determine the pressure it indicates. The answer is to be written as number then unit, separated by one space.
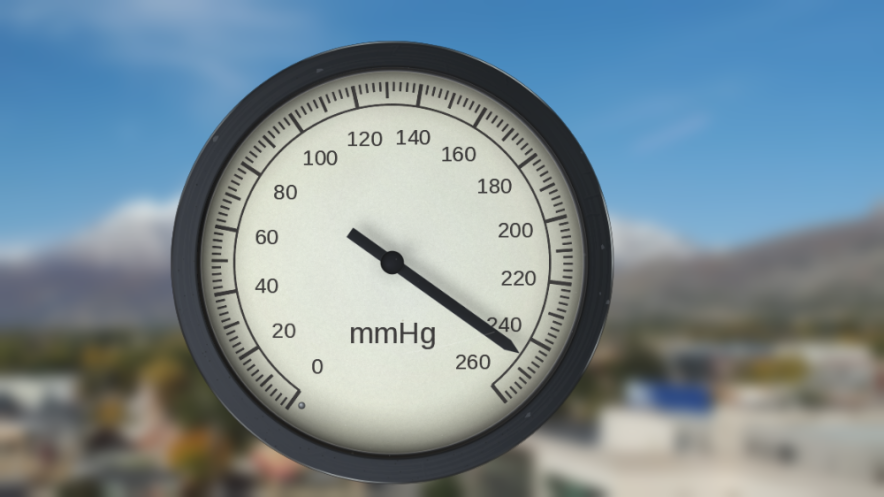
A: 246 mmHg
